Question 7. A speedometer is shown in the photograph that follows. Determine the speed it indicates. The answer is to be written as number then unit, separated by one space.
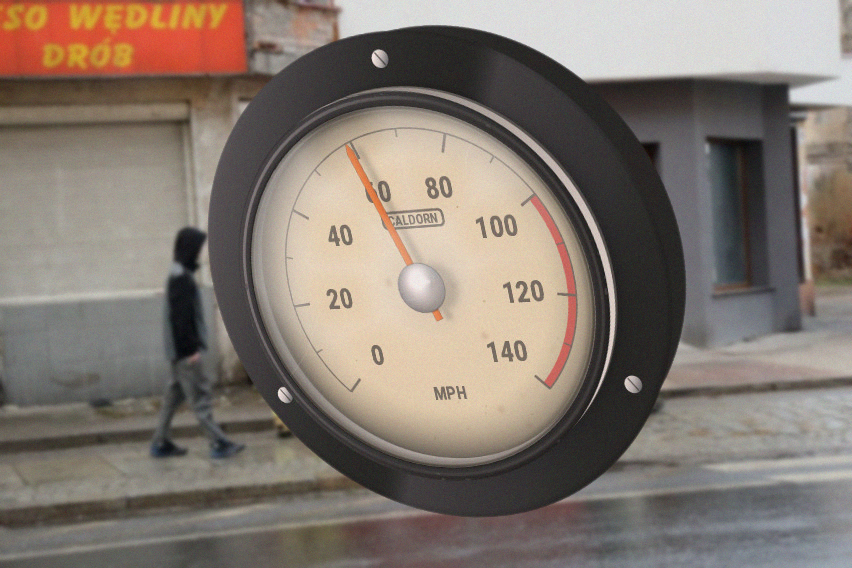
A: 60 mph
